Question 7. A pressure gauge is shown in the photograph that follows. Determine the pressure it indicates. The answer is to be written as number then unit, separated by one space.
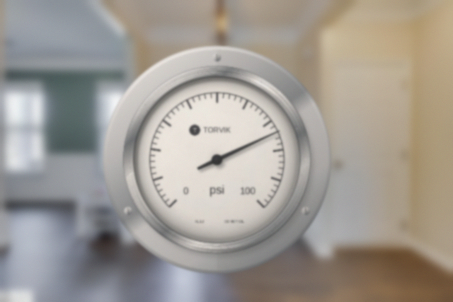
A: 74 psi
